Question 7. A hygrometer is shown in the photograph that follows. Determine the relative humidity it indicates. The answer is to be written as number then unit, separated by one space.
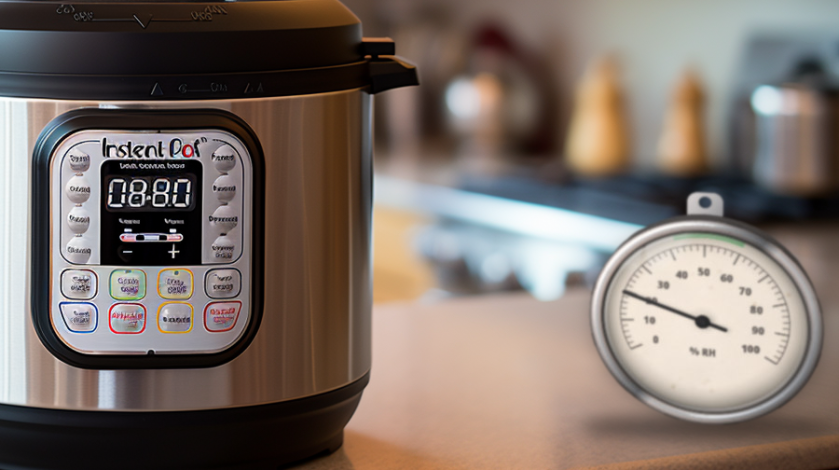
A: 20 %
